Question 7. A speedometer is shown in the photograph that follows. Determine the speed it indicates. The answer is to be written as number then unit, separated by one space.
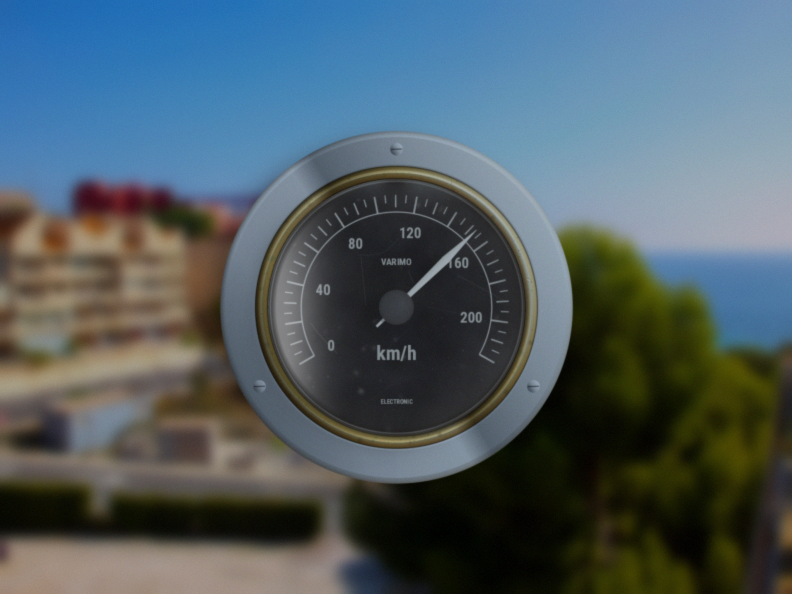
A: 152.5 km/h
